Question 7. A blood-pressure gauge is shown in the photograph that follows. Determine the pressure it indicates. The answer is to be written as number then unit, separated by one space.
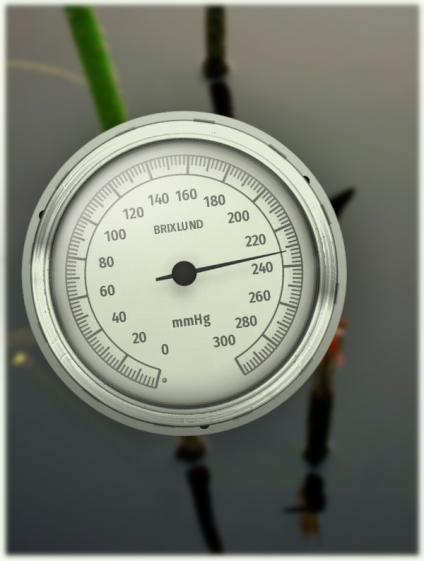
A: 232 mmHg
